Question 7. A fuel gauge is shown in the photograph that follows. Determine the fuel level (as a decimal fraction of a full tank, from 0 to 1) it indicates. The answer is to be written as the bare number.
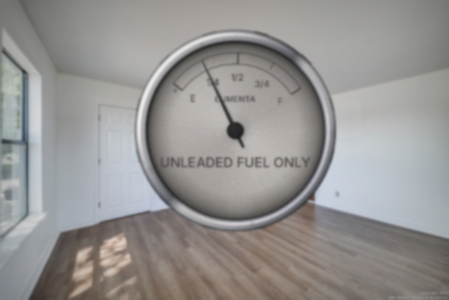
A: 0.25
